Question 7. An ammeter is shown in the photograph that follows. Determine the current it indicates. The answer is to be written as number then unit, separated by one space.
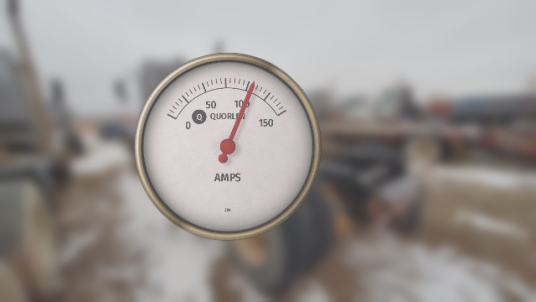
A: 105 A
